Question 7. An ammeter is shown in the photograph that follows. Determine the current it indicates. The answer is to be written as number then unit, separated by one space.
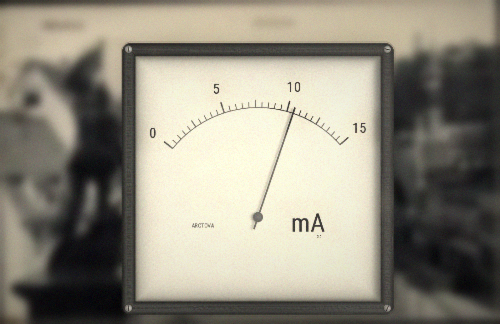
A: 10.5 mA
